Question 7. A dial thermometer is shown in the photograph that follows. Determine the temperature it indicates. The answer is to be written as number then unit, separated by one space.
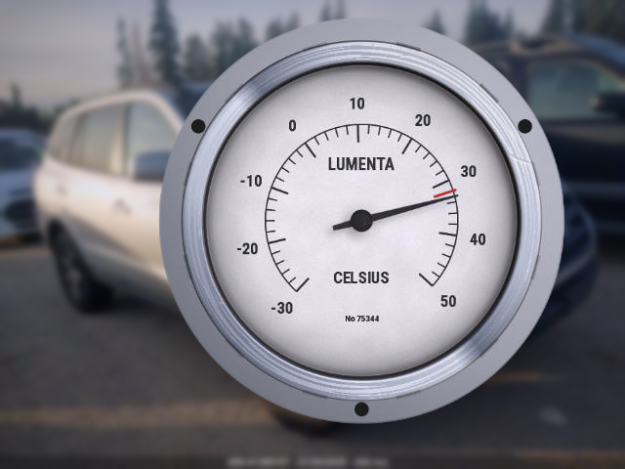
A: 33 °C
